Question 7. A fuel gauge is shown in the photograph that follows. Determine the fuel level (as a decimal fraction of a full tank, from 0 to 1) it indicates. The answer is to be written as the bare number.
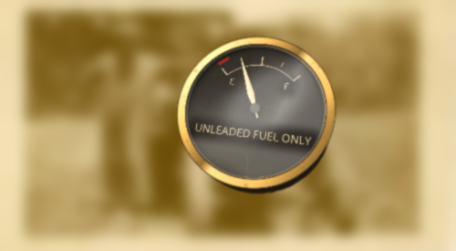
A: 0.25
